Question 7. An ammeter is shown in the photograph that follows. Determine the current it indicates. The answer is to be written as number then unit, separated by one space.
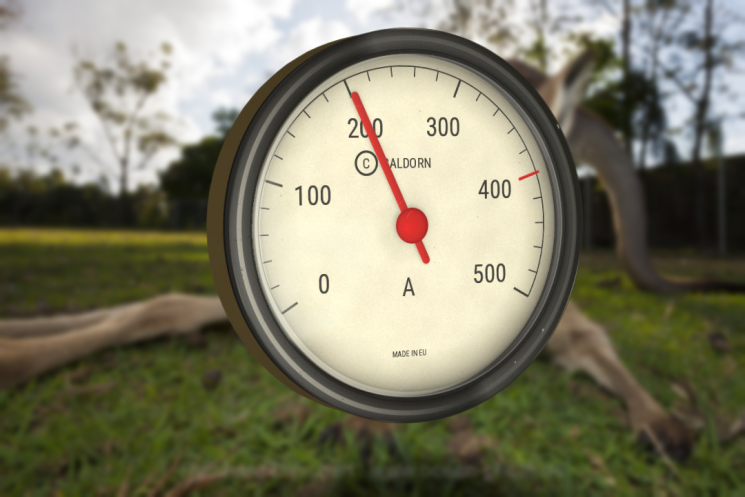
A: 200 A
